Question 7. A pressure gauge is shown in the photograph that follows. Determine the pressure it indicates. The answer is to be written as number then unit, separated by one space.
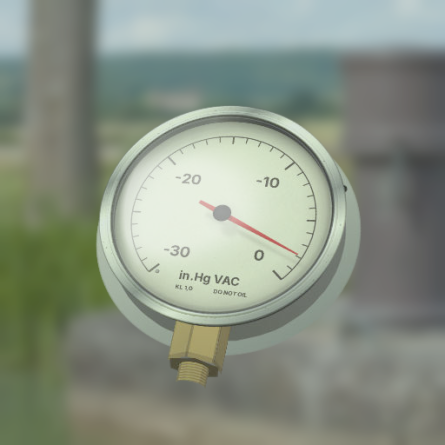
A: -2 inHg
